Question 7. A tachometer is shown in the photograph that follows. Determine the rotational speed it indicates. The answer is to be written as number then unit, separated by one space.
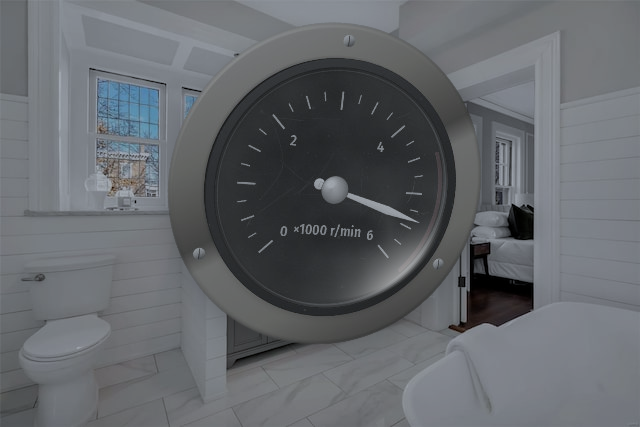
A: 5375 rpm
